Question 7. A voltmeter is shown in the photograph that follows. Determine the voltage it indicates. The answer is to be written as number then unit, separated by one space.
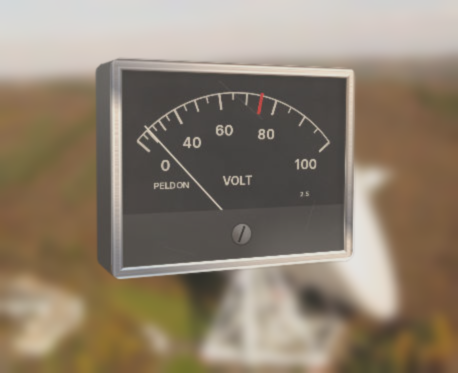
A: 20 V
